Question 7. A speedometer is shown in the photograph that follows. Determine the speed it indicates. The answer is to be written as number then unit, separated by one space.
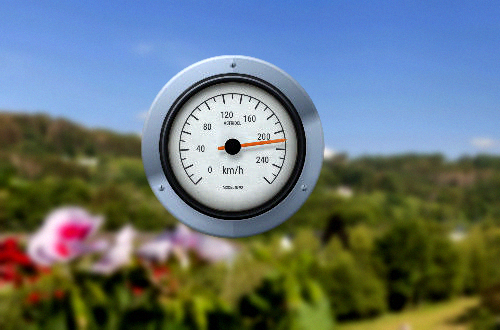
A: 210 km/h
